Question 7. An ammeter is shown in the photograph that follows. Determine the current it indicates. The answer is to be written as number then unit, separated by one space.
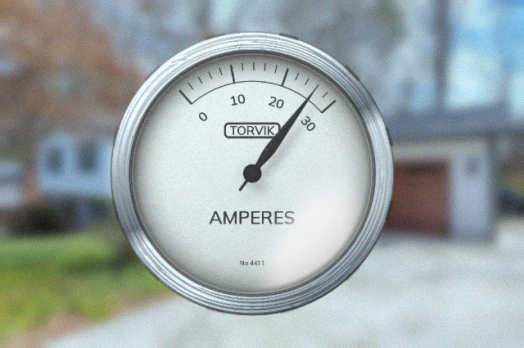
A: 26 A
